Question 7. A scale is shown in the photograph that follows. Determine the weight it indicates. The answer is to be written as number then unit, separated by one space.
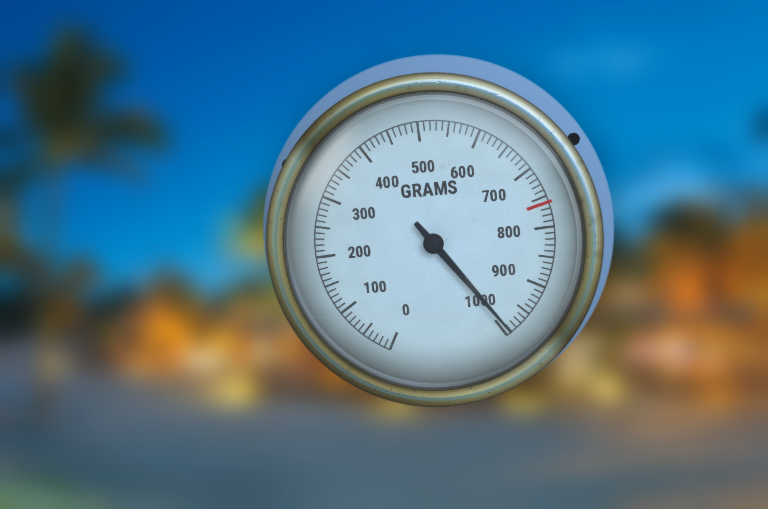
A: 990 g
